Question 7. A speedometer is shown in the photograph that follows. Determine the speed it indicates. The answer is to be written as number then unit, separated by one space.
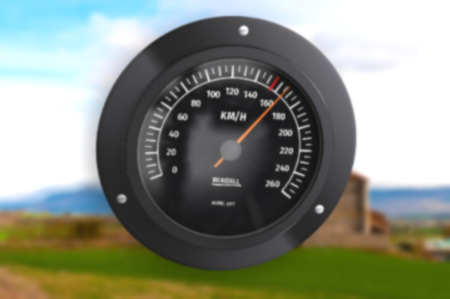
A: 165 km/h
